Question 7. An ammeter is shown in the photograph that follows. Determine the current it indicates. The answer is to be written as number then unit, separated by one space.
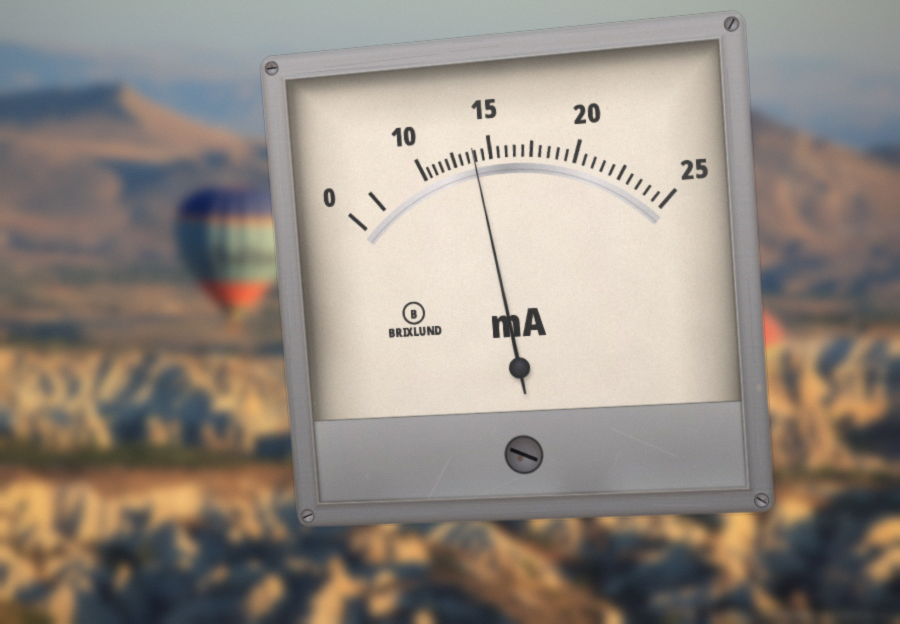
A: 14 mA
